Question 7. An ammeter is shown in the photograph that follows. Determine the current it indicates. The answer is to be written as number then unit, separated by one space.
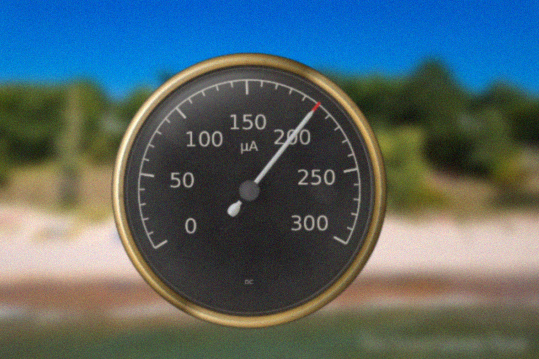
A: 200 µA
